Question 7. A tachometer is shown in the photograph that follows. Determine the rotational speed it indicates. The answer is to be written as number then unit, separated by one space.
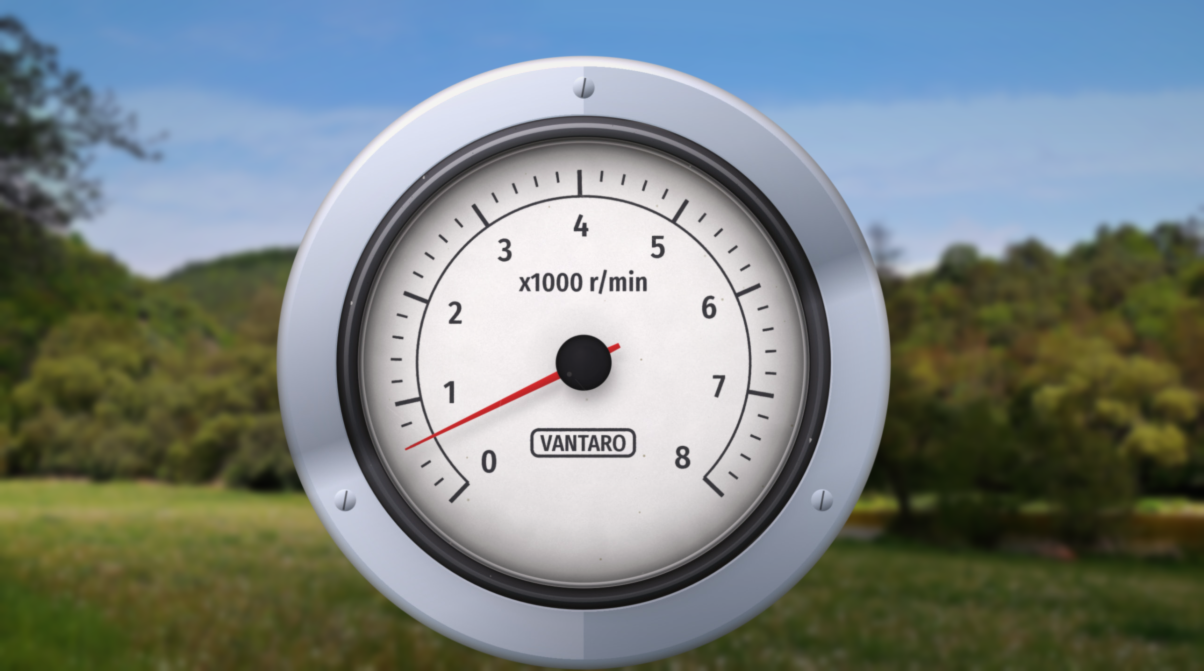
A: 600 rpm
